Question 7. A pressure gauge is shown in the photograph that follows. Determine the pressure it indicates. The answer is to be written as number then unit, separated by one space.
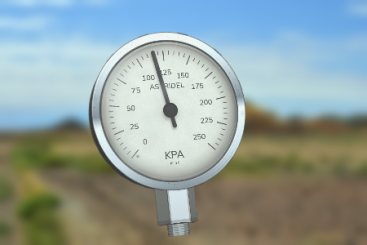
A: 115 kPa
